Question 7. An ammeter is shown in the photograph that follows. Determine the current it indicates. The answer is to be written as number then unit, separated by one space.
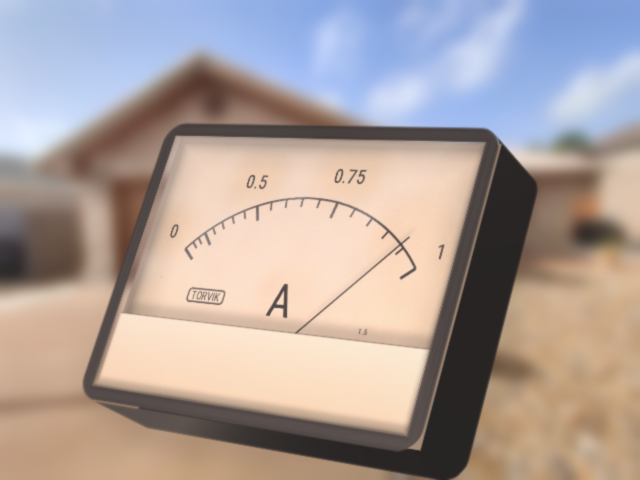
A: 0.95 A
